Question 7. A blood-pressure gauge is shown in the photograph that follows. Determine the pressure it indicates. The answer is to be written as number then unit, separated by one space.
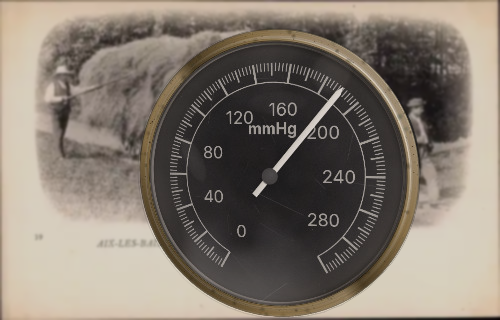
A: 190 mmHg
